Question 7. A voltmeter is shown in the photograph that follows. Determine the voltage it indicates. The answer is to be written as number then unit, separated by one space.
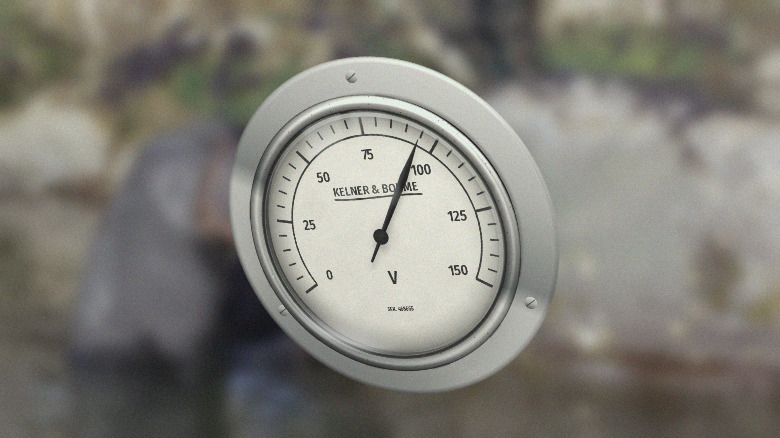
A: 95 V
